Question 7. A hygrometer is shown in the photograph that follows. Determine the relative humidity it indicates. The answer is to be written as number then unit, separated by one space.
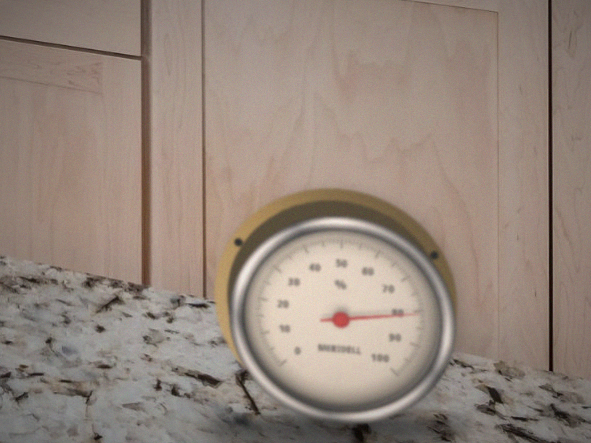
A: 80 %
